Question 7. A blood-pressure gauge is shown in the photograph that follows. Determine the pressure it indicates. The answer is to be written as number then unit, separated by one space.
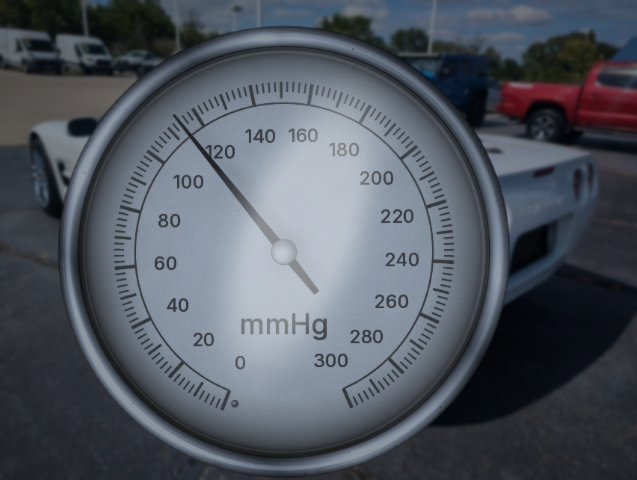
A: 114 mmHg
